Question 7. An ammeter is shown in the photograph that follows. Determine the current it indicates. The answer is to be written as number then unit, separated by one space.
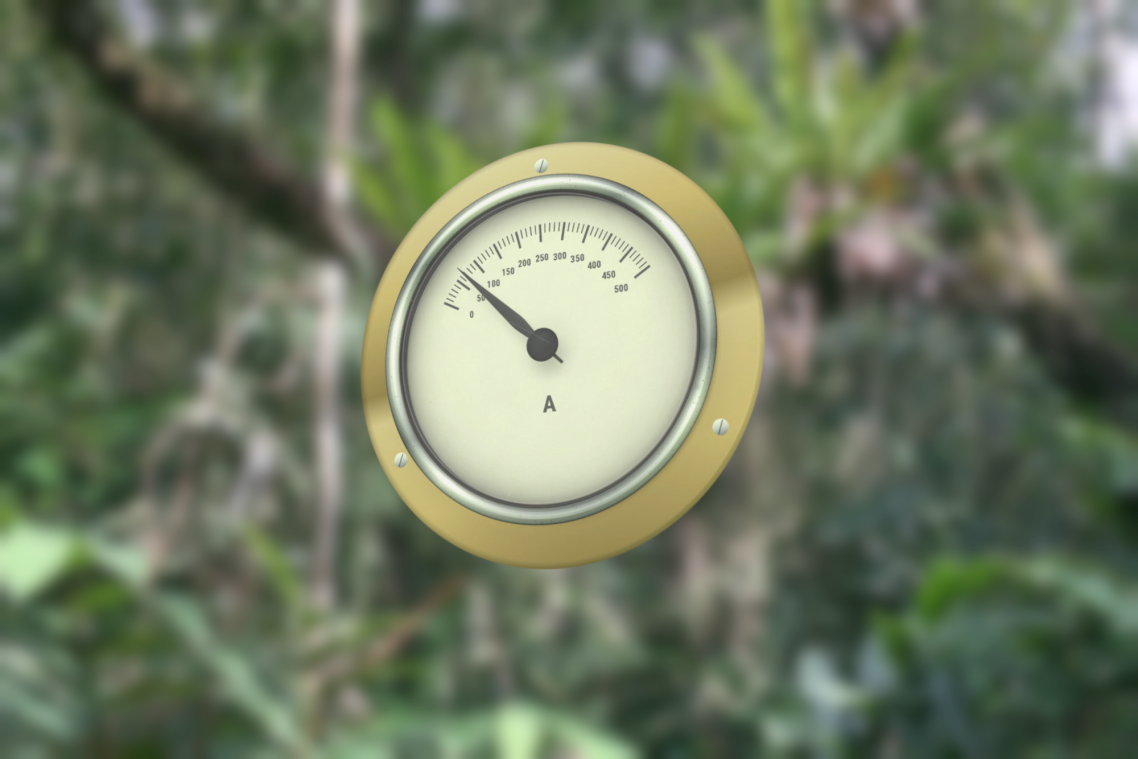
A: 70 A
